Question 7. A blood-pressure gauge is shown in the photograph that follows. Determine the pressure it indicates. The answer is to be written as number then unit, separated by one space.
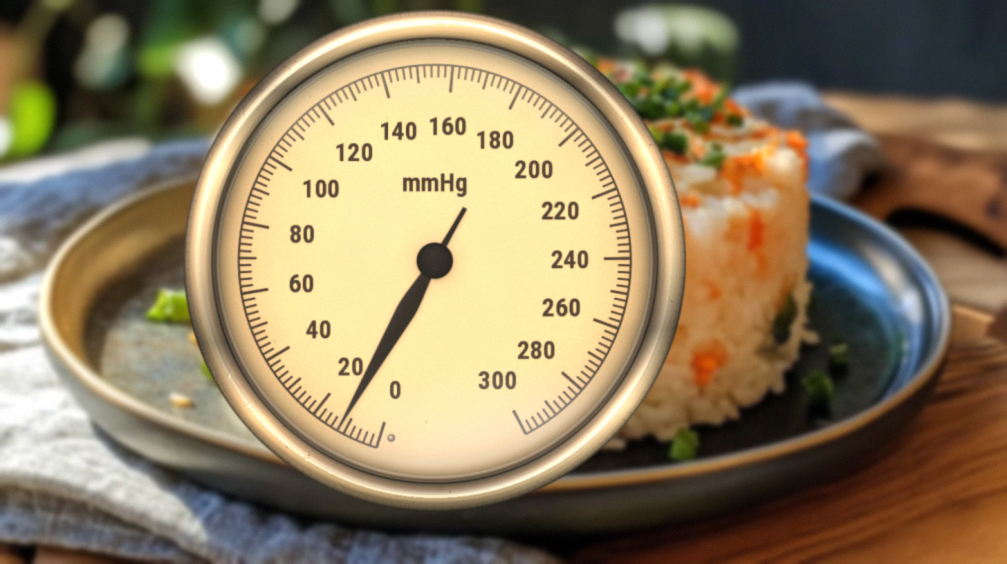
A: 12 mmHg
